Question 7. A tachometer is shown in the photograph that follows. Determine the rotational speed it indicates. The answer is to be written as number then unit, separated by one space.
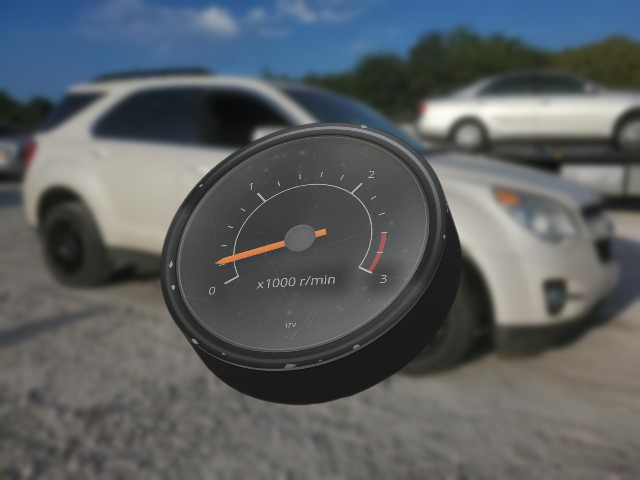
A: 200 rpm
